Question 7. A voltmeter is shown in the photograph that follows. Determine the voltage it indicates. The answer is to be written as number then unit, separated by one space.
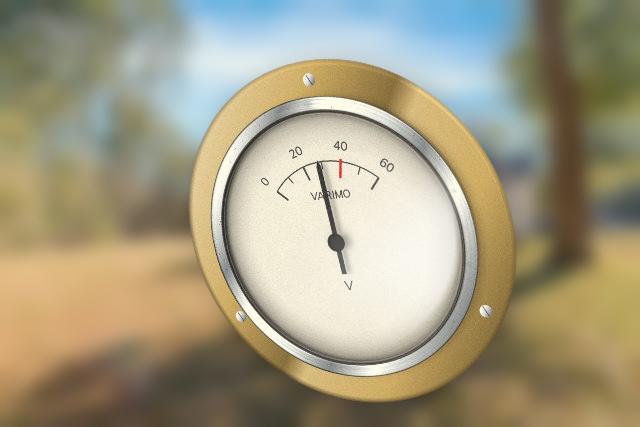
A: 30 V
